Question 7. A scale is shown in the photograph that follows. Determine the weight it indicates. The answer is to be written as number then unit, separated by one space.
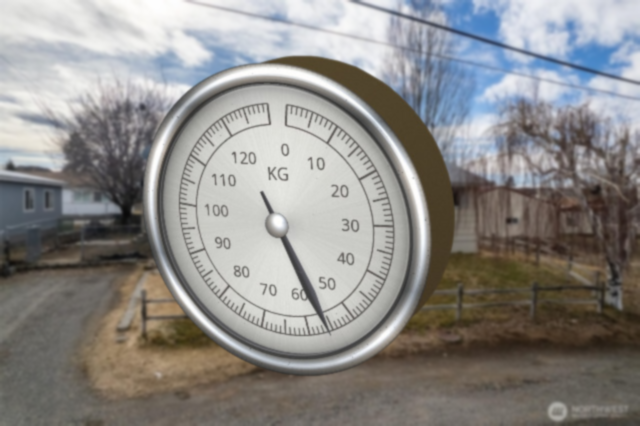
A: 55 kg
